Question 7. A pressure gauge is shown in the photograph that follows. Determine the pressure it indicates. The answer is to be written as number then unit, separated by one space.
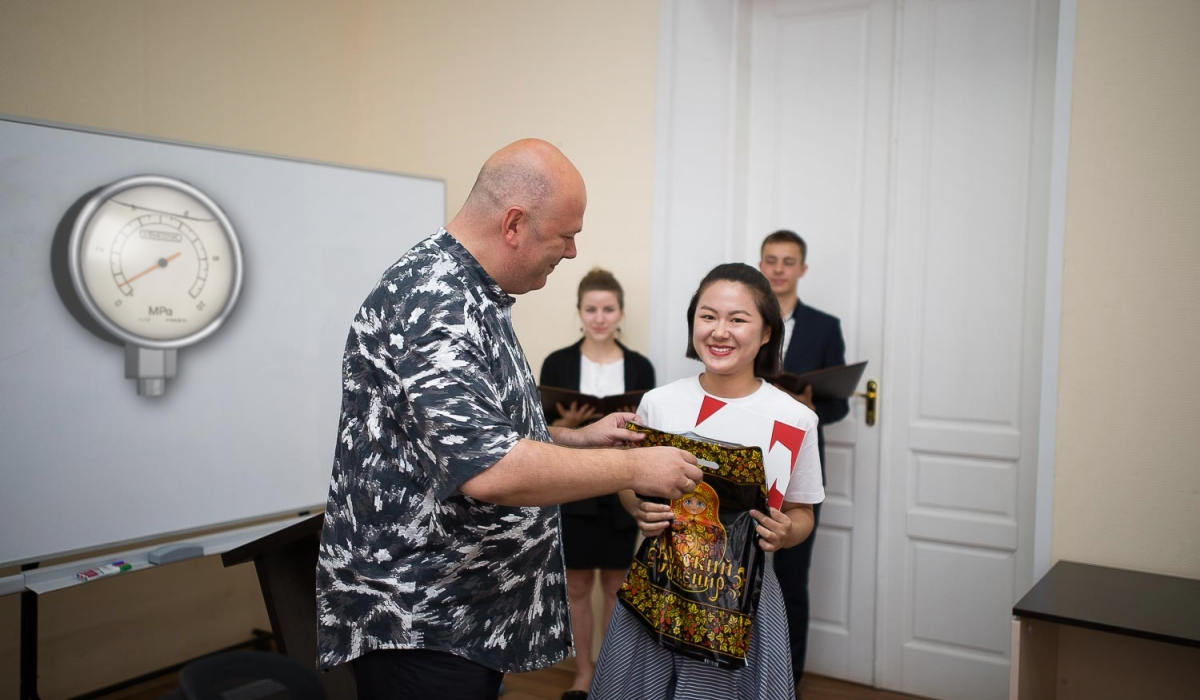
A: 0.5 MPa
